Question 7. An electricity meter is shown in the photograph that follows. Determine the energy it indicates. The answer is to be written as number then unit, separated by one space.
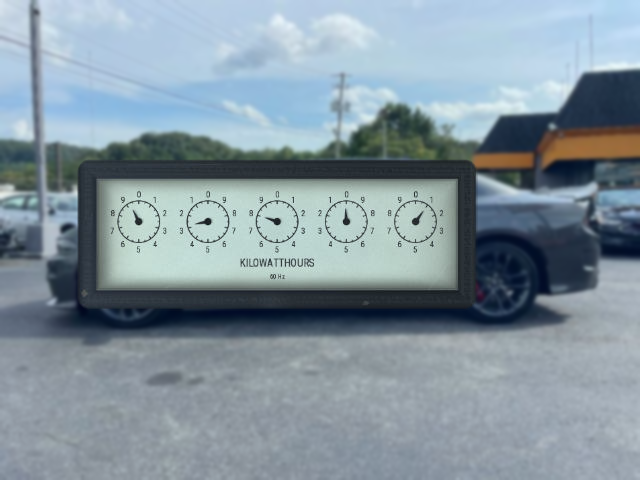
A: 92801 kWh
